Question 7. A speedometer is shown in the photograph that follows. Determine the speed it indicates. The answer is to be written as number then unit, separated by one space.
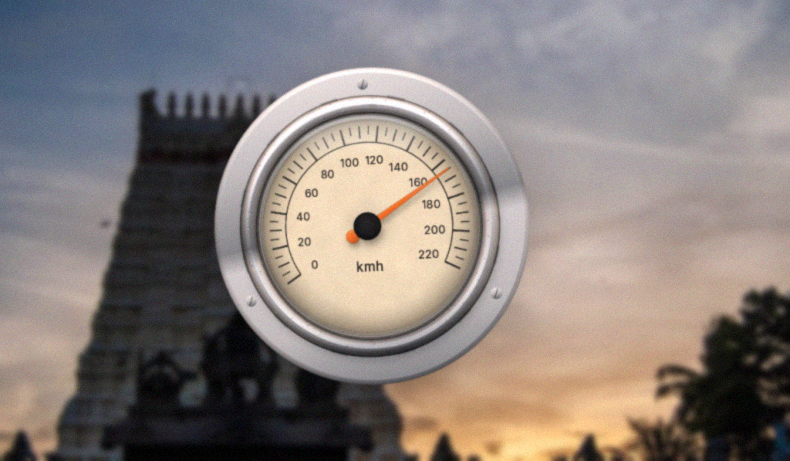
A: 165 km/h
